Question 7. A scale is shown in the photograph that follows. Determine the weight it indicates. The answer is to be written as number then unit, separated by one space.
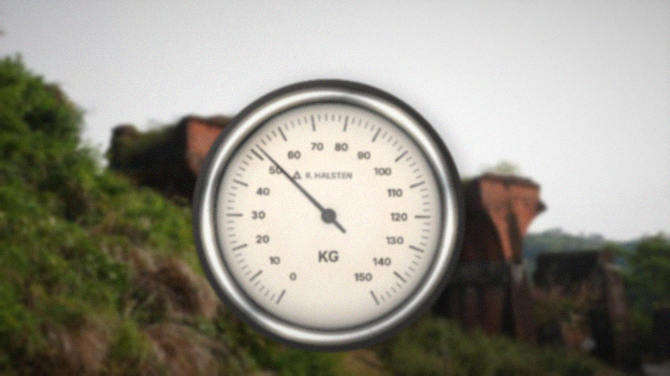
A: 52 kg
